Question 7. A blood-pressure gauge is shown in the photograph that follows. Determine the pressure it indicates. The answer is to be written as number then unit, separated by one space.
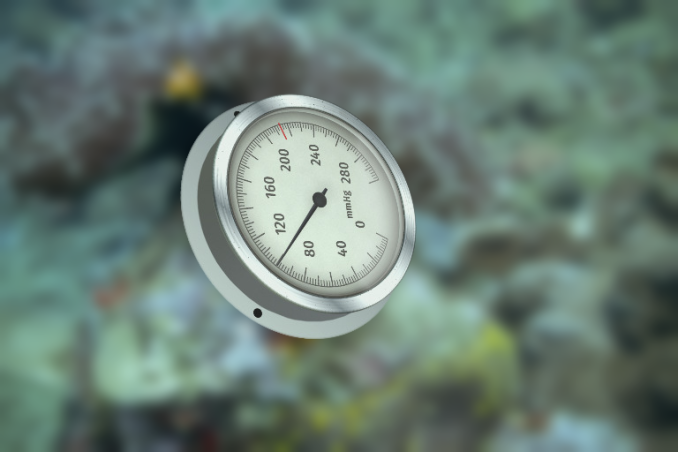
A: 100 mmHg
